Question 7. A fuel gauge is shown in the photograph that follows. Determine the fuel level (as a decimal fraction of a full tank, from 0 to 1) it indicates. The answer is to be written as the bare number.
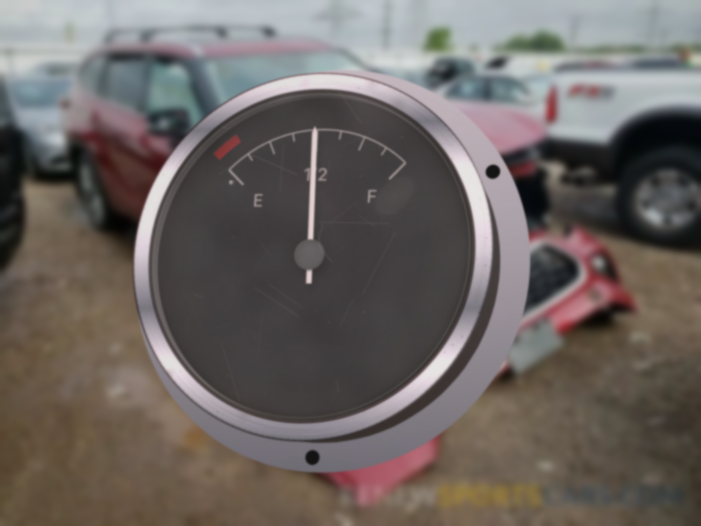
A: 0.5
